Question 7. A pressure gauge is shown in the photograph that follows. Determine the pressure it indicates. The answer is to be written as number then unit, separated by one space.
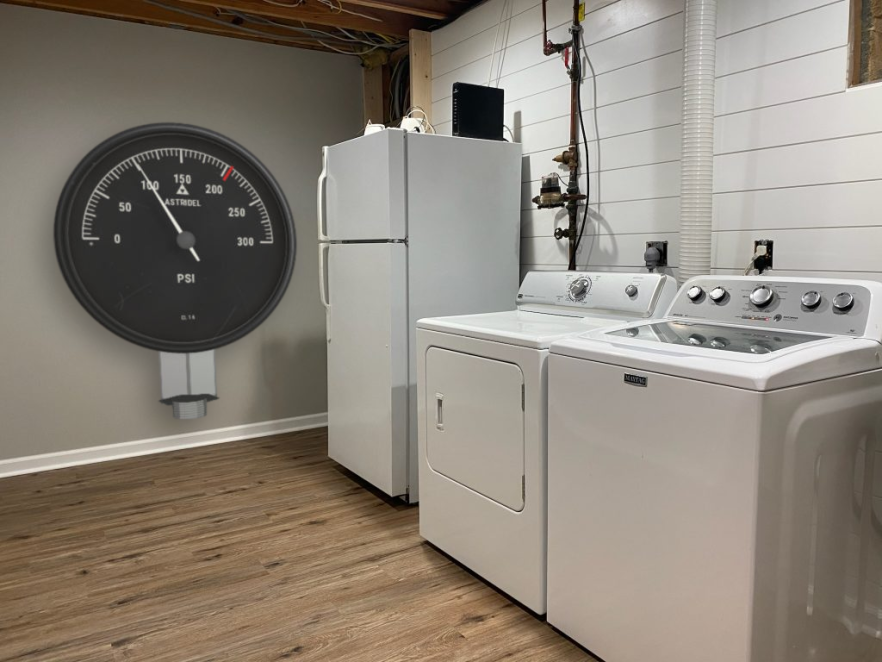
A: 100 psi
